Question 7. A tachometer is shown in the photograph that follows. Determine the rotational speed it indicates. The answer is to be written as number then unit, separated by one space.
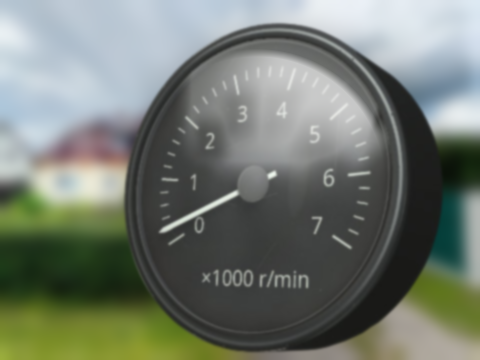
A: 200 rpm
